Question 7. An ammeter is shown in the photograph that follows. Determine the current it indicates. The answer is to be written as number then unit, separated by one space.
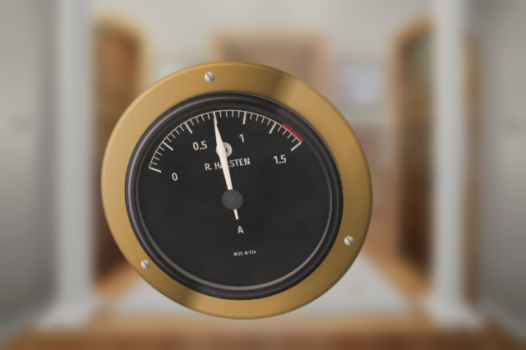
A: 0.75 A
